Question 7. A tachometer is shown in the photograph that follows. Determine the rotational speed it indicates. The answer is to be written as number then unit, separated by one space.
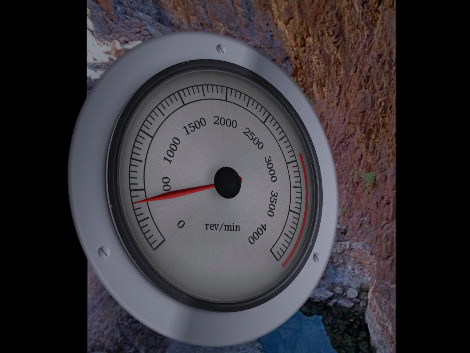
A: 400 rpm
